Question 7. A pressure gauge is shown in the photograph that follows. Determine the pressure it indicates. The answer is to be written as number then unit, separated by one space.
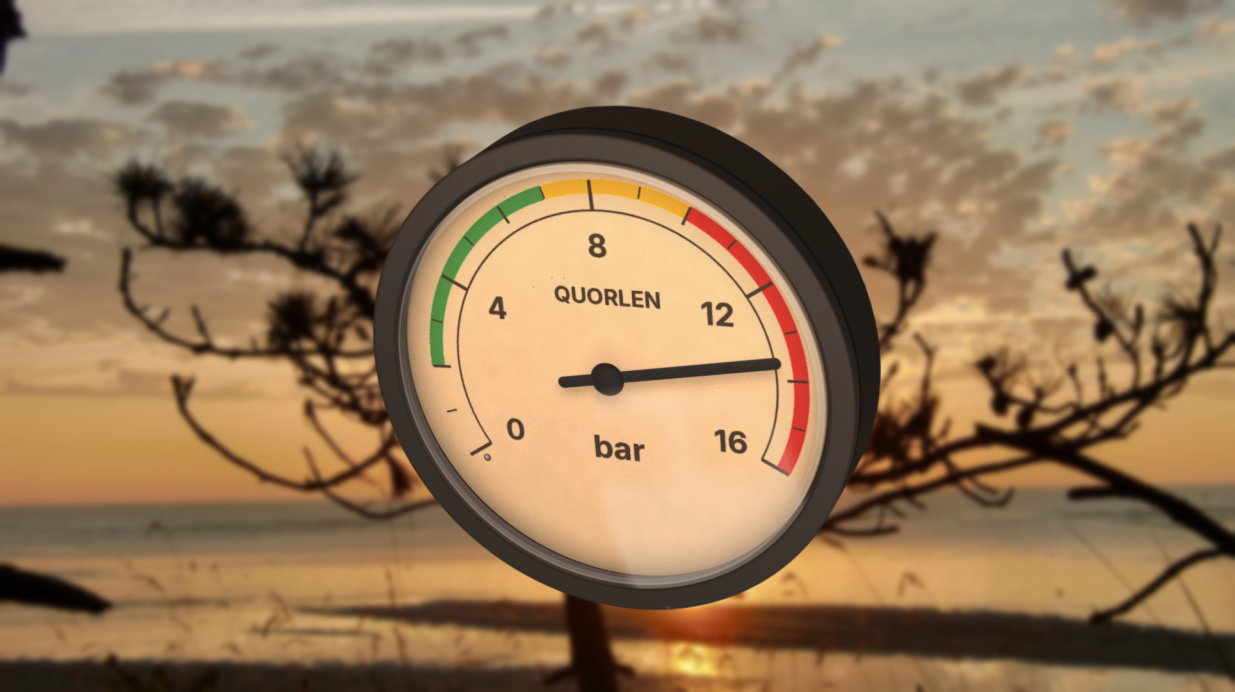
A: 13.5 bar
